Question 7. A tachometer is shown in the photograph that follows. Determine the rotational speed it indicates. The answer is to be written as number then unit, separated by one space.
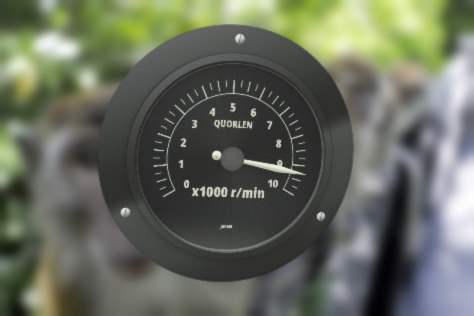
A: 9250 rpm
